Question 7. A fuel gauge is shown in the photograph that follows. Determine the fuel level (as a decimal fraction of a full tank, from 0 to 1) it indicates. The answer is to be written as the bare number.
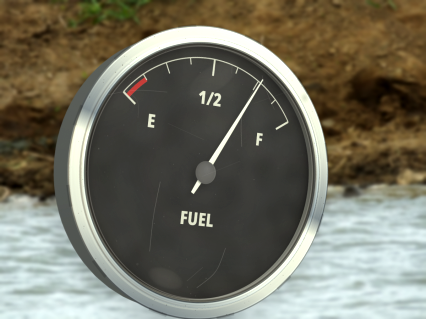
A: 0.75
